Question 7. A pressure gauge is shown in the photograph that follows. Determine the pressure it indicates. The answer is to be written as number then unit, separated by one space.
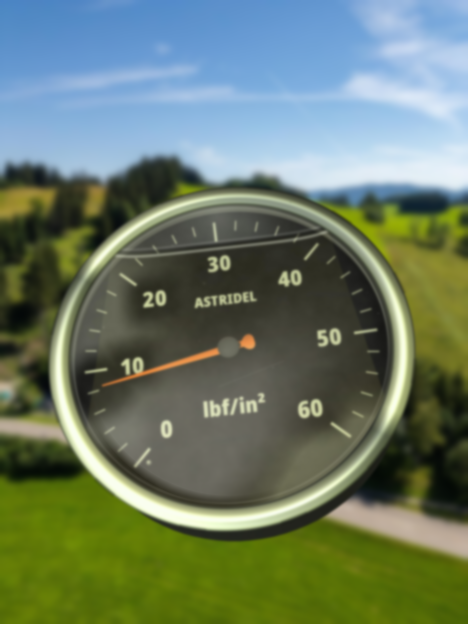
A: 8 psi
